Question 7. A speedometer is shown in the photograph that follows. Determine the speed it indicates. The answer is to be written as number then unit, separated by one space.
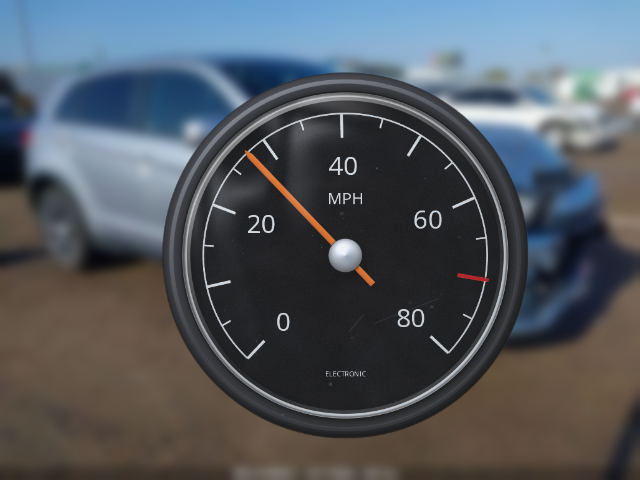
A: 27.5 mph
